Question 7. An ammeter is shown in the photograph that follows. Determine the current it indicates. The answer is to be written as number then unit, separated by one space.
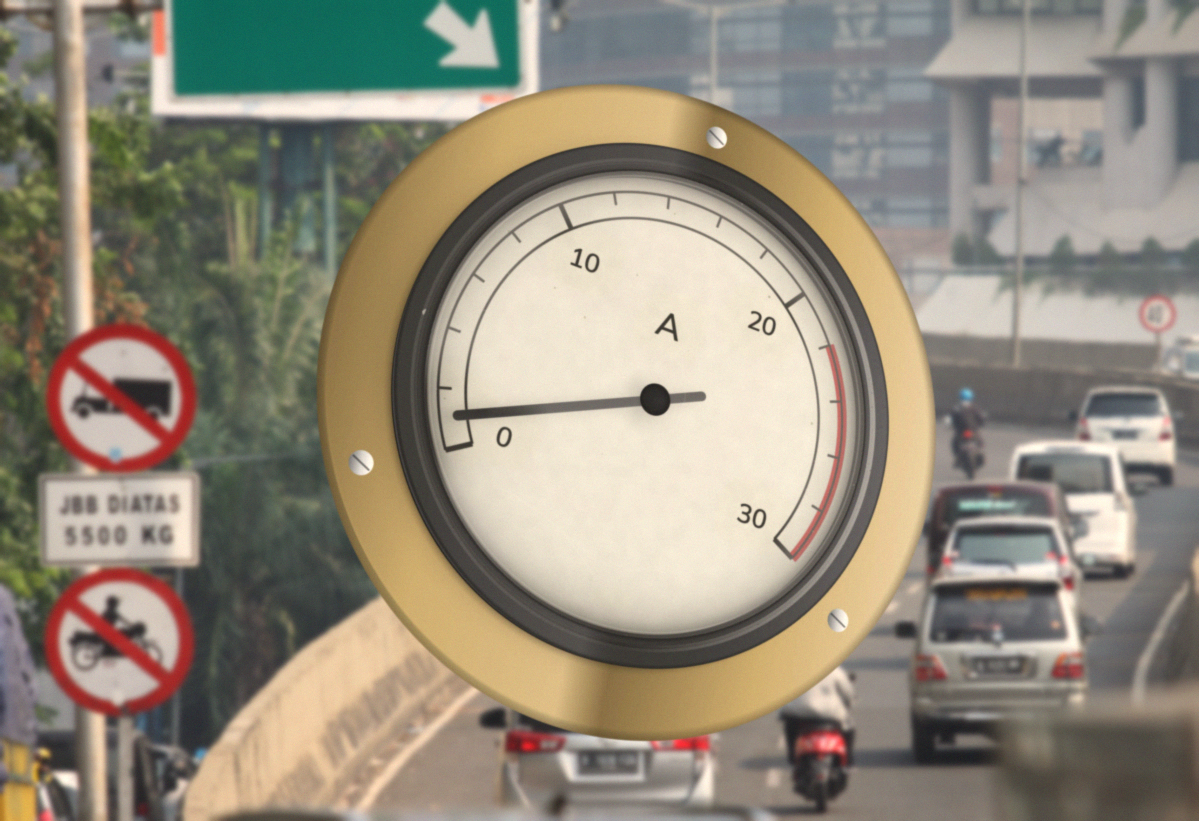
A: 1 A
